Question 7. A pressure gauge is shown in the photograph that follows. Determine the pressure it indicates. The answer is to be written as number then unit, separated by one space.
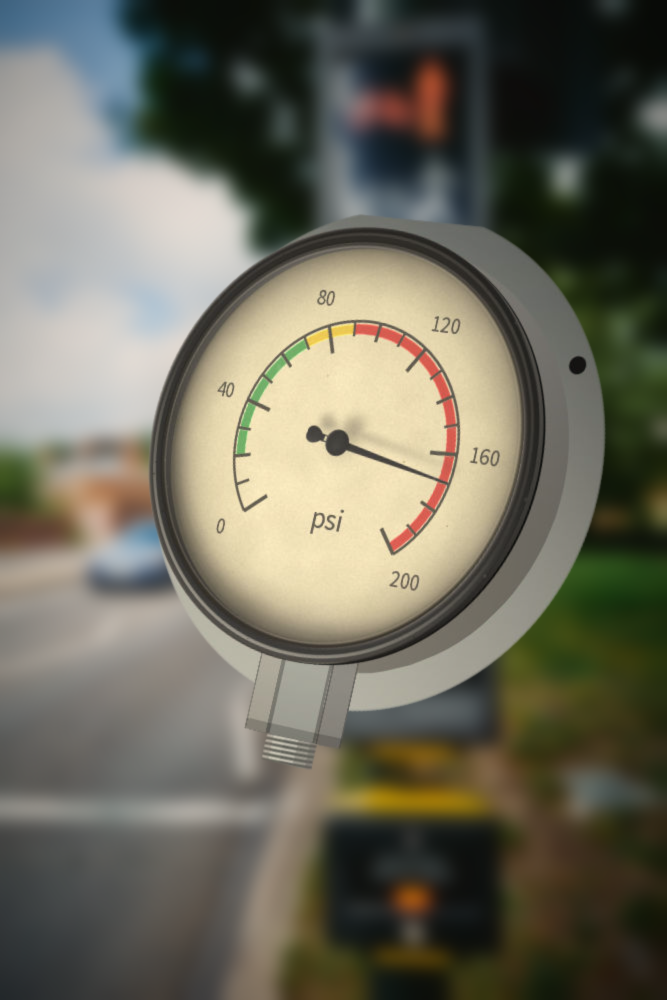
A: 170 psi
